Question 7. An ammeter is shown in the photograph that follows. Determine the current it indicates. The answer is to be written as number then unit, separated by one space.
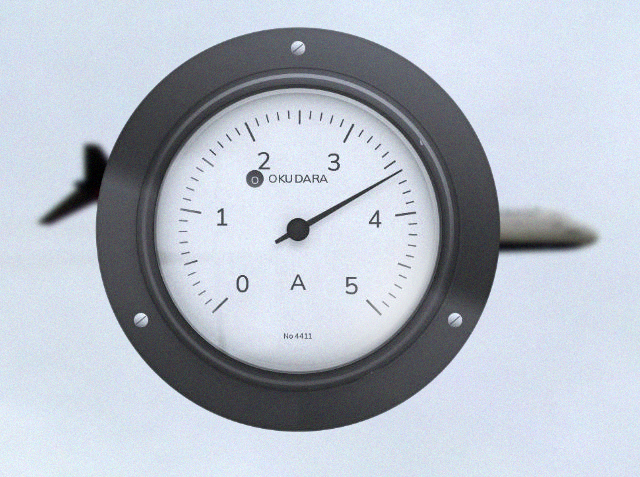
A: 3.6 A
